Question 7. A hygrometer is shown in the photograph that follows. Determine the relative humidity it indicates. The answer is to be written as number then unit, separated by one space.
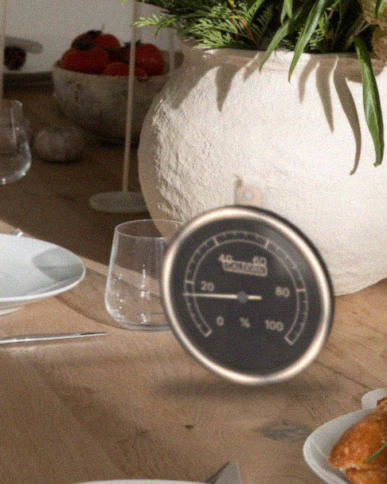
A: 16 %
